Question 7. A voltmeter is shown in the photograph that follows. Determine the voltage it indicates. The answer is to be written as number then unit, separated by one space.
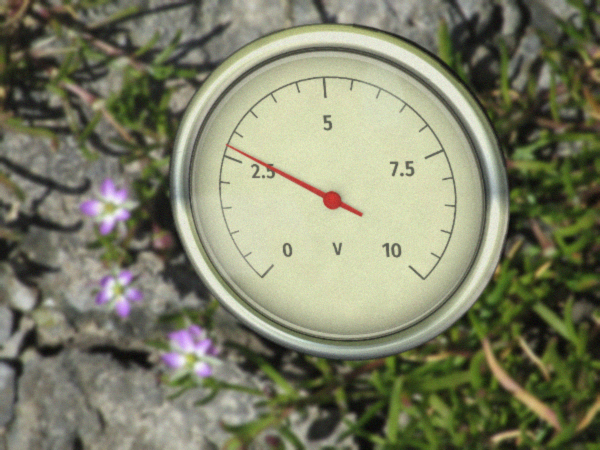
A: 2.75 V
